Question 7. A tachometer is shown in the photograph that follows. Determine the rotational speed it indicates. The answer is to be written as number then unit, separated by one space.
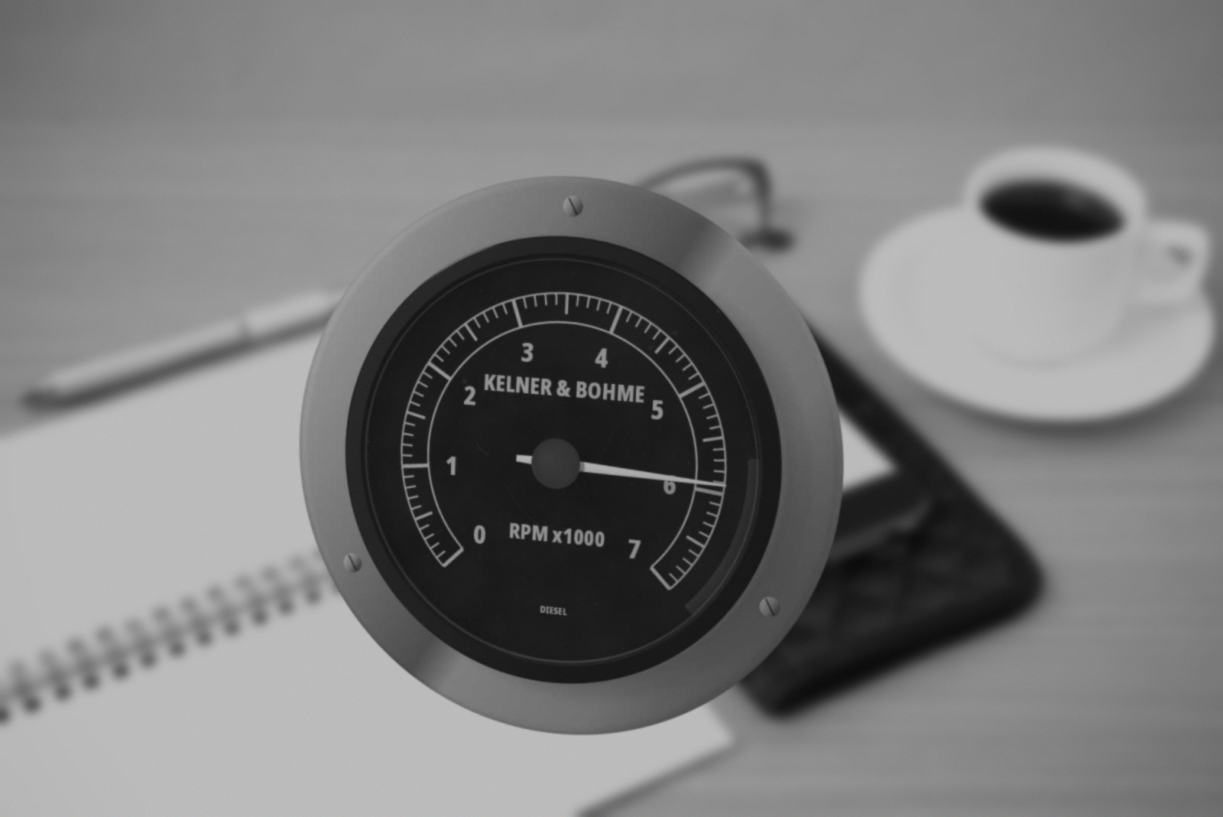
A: 5900 rpm
